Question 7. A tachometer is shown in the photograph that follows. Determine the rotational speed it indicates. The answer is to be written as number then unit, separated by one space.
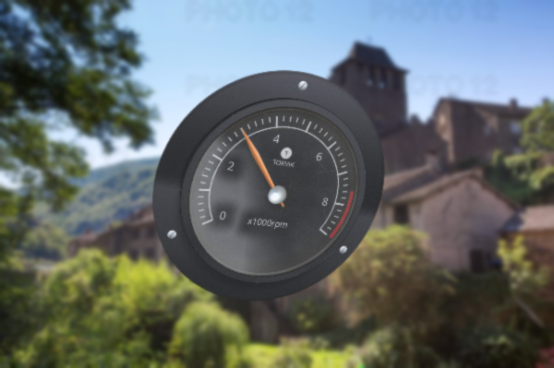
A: 3000 rpm
